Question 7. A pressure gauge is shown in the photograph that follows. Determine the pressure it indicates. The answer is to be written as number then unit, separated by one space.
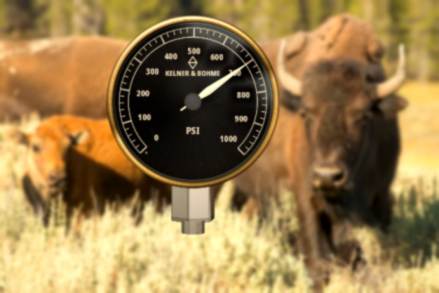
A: 700 psi
